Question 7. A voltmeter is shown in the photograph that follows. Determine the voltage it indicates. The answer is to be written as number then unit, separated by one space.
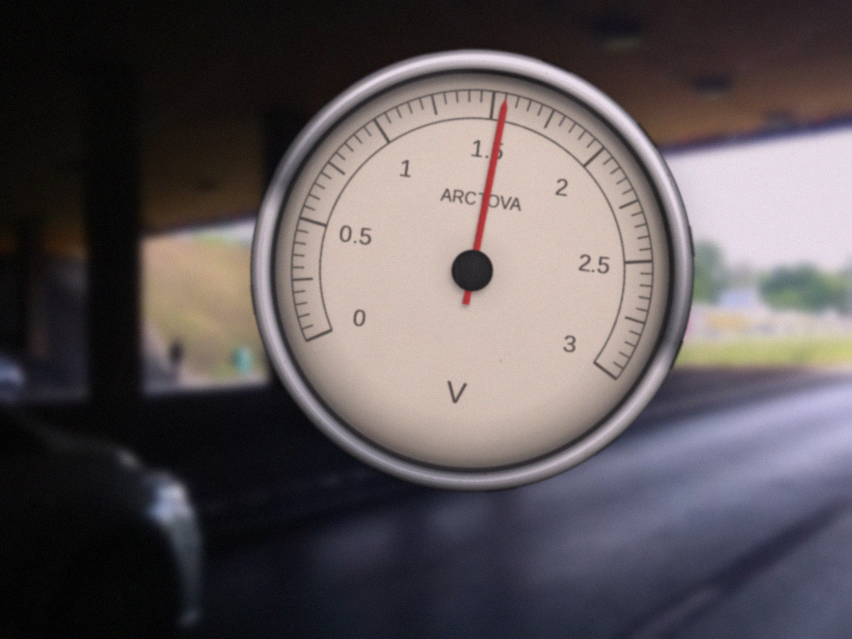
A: 1.55 V
